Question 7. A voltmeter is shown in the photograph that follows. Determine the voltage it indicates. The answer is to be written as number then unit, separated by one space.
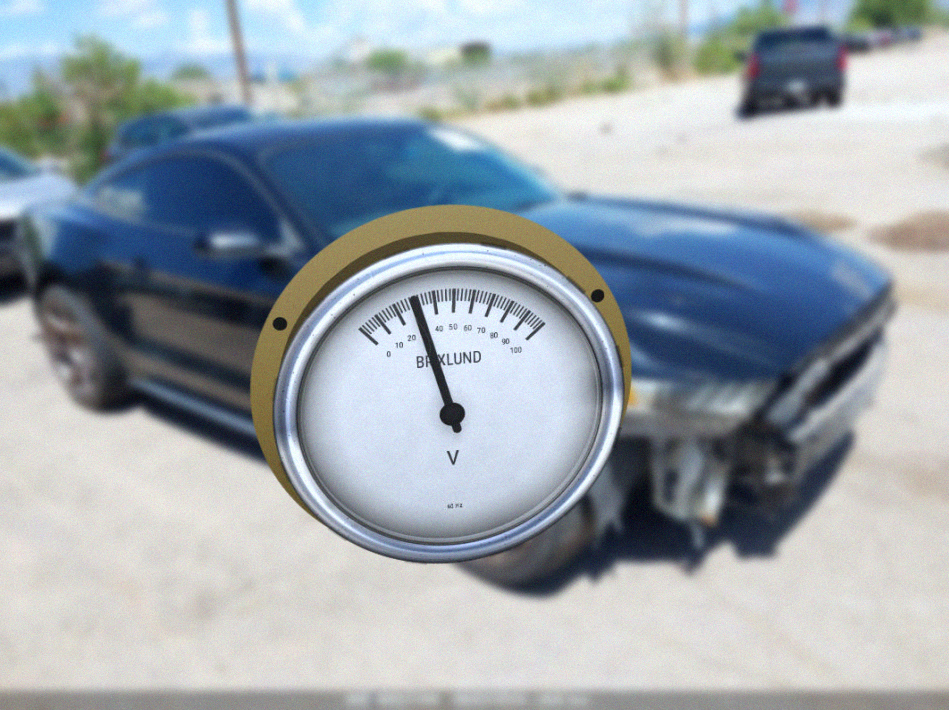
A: 30 V
